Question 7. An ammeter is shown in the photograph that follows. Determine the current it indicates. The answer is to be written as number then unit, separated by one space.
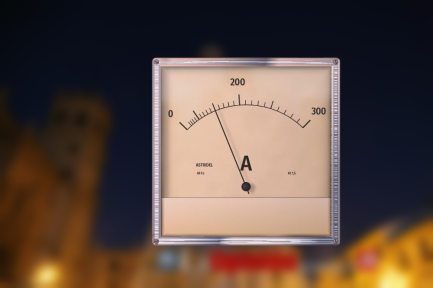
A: 150 A
